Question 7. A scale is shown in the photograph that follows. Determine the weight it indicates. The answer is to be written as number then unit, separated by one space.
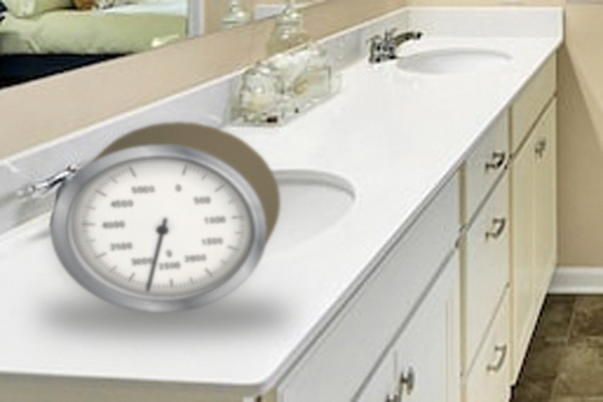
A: 2750 g
